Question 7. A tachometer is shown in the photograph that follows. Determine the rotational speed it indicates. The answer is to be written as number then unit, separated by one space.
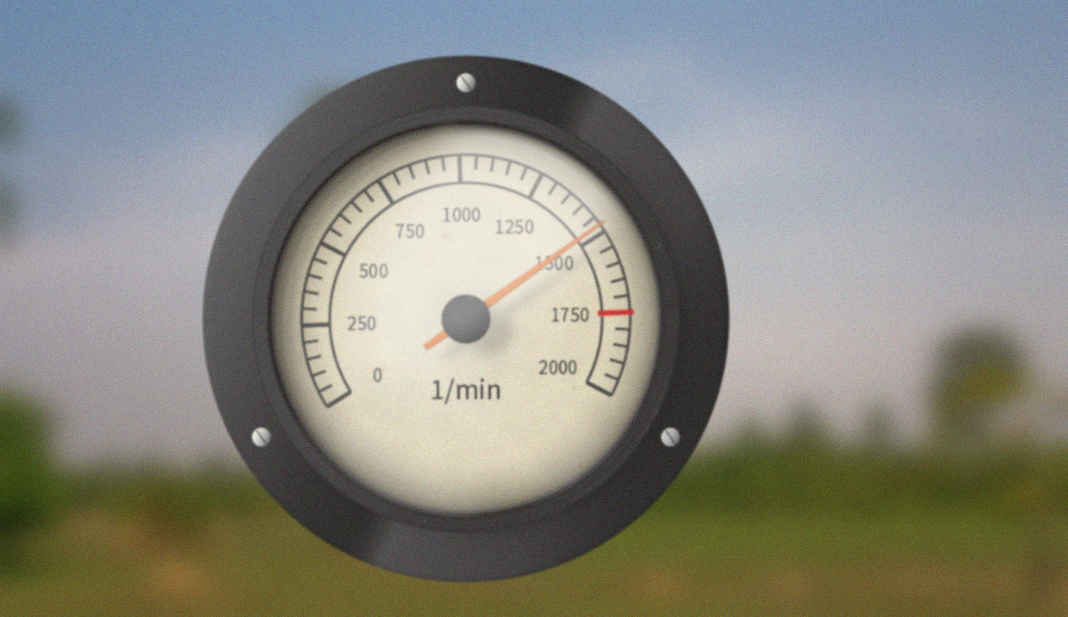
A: 1475 rpm
